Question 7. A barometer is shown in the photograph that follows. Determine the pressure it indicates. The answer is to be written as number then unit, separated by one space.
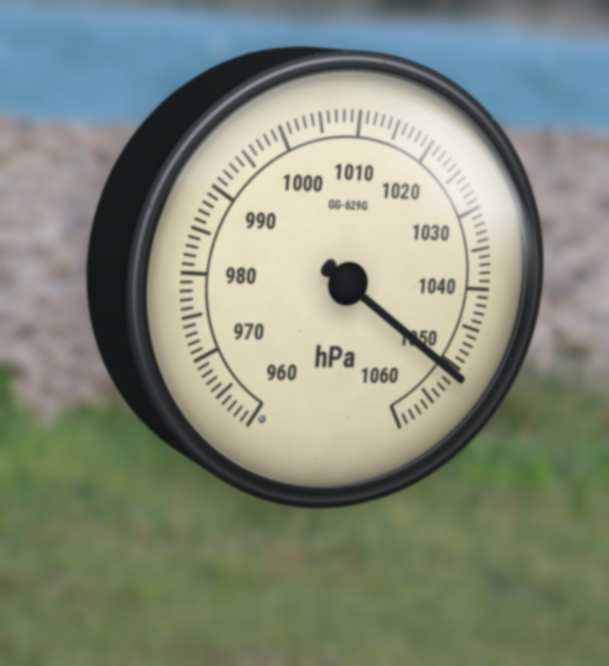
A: 1051 hPa
